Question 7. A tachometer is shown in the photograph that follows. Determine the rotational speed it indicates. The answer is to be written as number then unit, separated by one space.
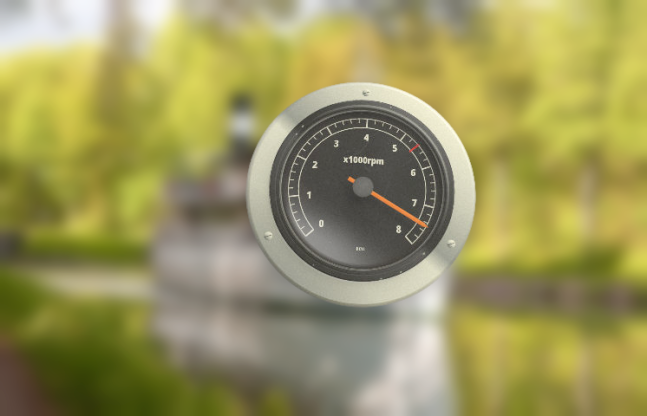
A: 7500 rpm
